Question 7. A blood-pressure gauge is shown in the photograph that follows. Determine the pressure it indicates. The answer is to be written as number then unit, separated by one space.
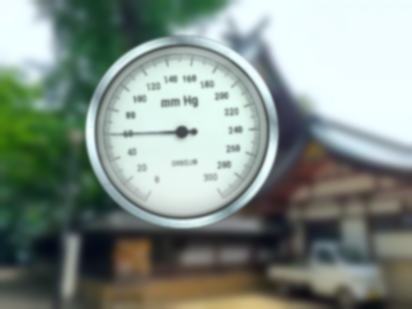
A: 60 mmHg
